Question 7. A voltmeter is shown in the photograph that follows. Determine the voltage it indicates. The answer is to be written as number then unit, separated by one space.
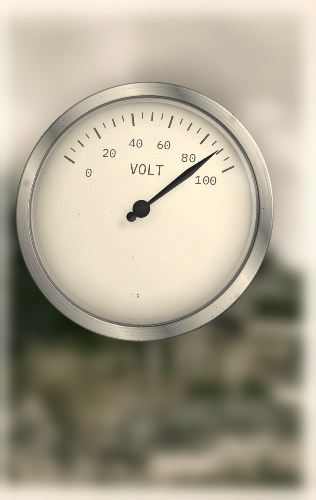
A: 90 V
